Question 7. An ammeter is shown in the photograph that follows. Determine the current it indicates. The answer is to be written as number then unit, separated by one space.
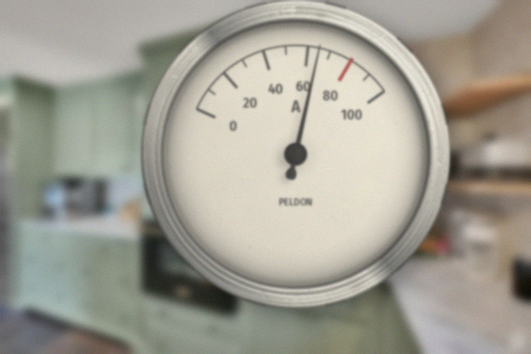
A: 65 A
